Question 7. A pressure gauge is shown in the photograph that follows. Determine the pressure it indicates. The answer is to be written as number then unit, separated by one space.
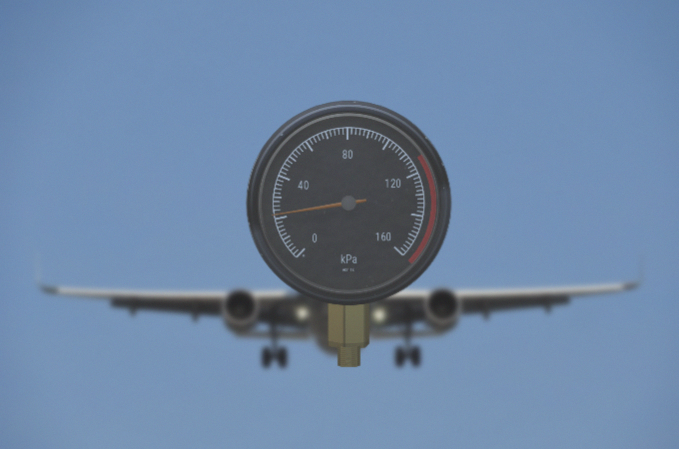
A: 22 kPa
